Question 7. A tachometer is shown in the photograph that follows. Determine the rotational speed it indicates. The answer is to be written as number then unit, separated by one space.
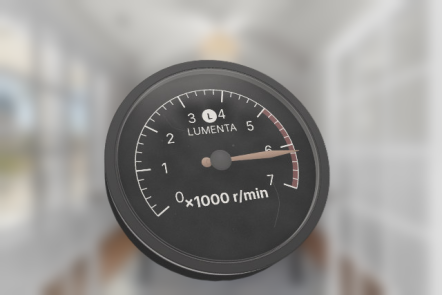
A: 6200 rpm
